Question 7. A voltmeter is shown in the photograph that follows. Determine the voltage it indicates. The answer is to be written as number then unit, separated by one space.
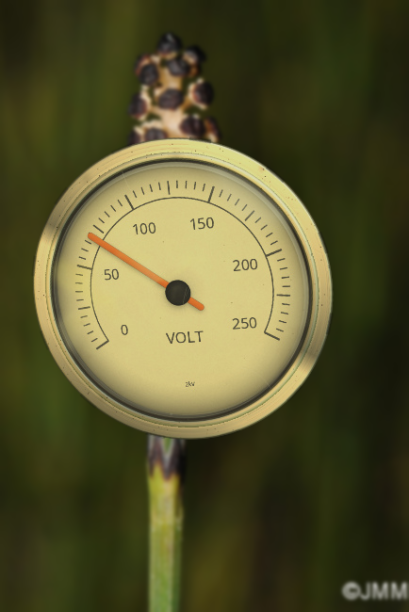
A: 70 V
